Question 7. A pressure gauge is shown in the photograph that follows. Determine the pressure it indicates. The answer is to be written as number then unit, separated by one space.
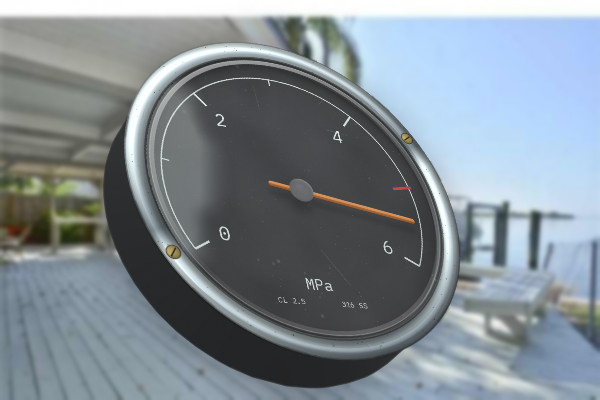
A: 5.5 MPa
